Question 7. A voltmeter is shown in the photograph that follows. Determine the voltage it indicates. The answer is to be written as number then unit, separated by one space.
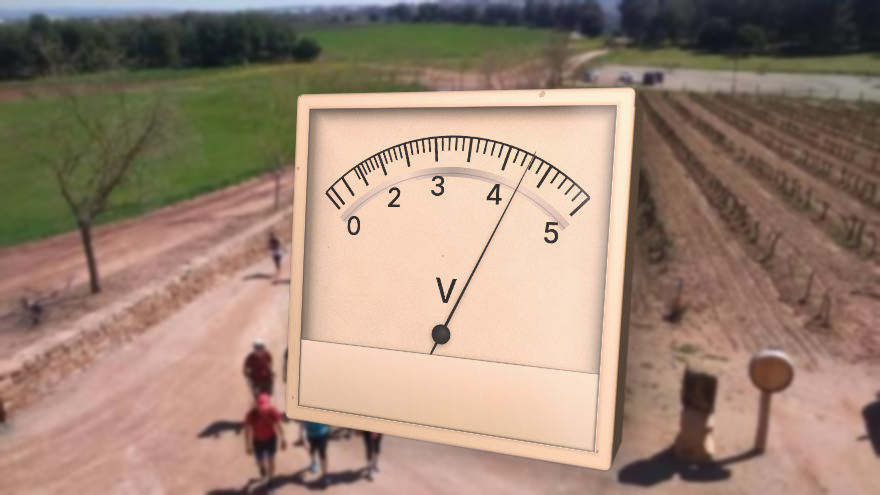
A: 4.3 V
